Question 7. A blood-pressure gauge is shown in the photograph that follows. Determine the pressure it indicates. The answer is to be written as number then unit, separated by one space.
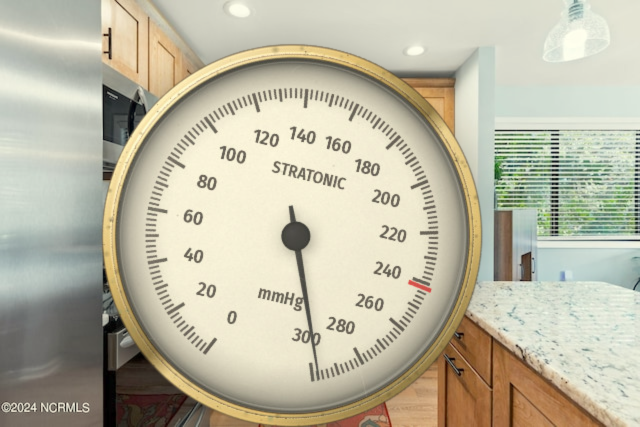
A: 298 mmHg
